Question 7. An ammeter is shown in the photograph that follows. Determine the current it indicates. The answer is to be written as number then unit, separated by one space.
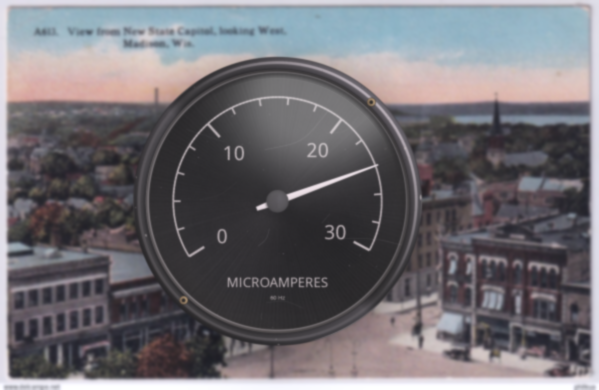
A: 24 µA
